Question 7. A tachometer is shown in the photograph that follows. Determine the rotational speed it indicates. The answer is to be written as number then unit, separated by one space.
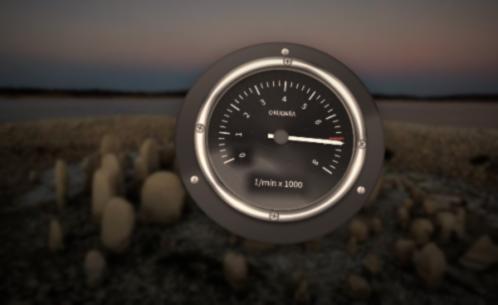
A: 7000 rpm
